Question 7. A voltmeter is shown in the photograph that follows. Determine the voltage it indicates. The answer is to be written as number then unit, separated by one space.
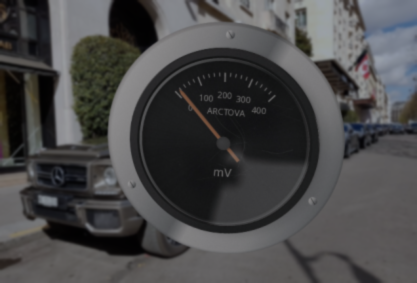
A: 20 mV
